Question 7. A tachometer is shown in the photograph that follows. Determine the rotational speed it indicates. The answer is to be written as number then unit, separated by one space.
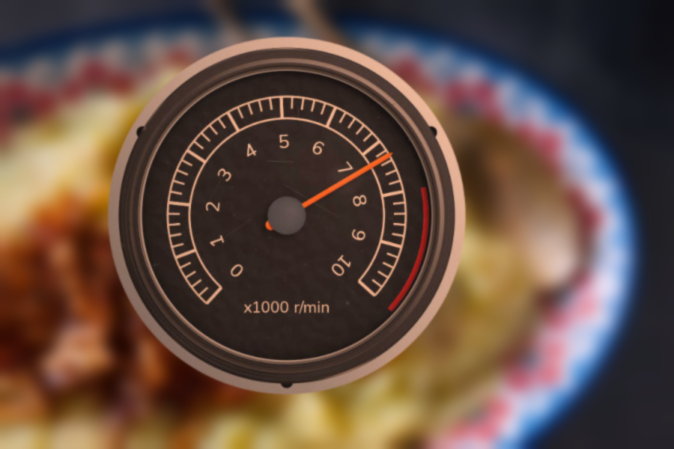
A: 7300 rpm
